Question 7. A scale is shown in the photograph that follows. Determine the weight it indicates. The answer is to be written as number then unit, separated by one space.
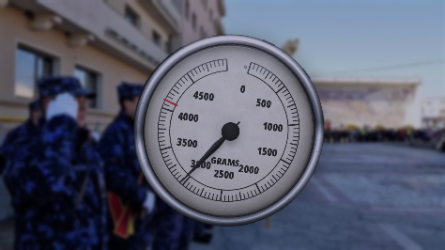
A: 3050 g
